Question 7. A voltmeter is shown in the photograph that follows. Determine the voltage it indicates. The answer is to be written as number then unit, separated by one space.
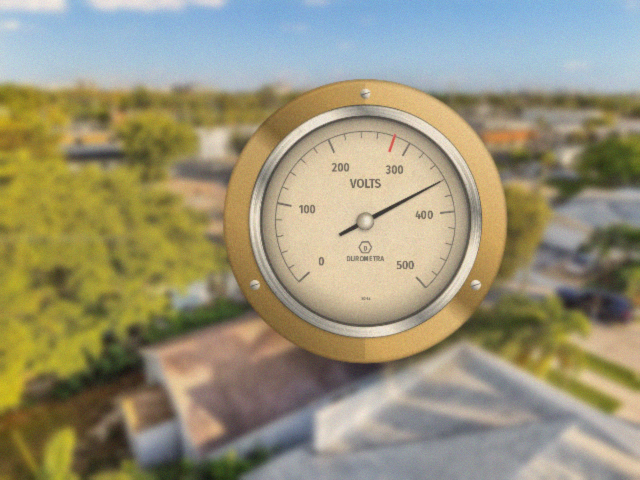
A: 360 V
